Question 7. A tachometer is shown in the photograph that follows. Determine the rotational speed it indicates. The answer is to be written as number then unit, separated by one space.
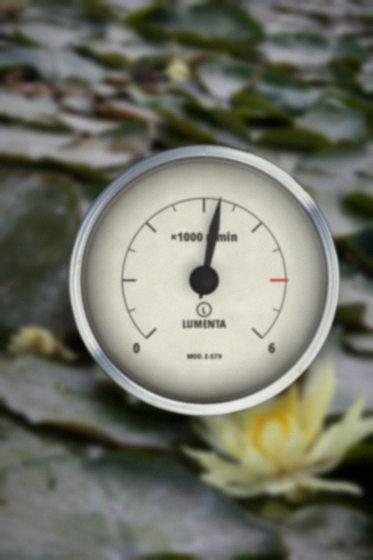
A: 3250 rpm
